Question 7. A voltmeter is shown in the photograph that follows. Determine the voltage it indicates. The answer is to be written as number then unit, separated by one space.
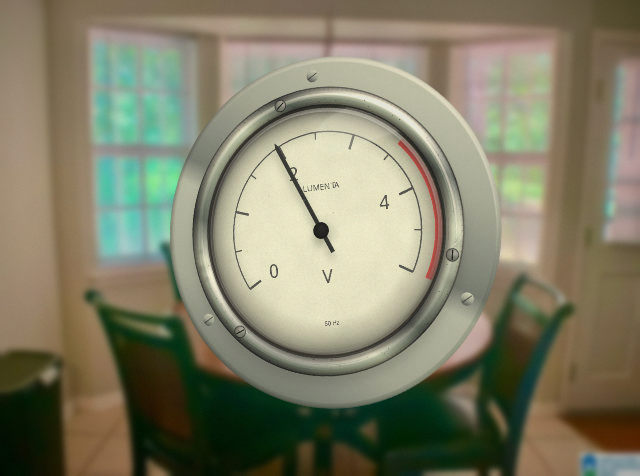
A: 2 V
